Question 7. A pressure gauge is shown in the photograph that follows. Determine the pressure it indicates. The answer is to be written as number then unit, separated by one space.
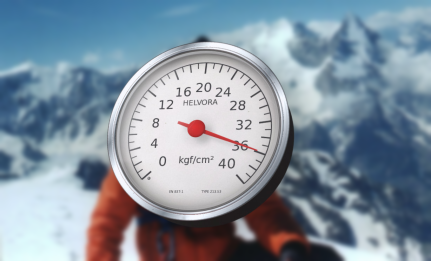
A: 36 kg/cm²
